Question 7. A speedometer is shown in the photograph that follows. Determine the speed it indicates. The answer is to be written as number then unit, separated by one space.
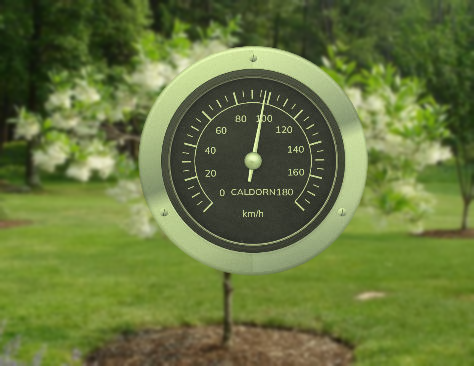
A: 97.5 km/h
